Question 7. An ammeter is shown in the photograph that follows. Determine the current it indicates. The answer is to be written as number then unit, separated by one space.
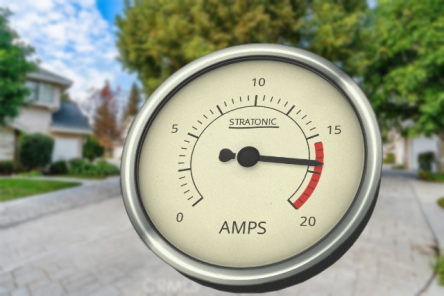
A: 17 A
